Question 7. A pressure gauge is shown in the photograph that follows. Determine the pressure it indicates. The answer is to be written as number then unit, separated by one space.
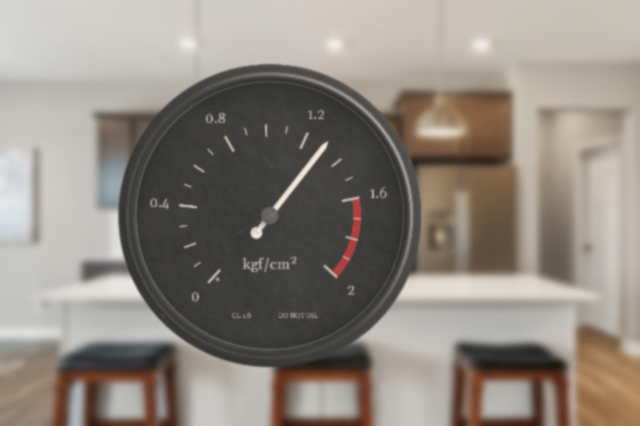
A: 1.3 kg/cm²
